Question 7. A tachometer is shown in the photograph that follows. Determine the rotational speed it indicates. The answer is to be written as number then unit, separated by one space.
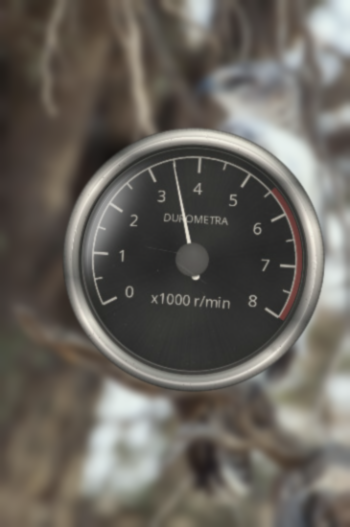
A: 3500 rpm
